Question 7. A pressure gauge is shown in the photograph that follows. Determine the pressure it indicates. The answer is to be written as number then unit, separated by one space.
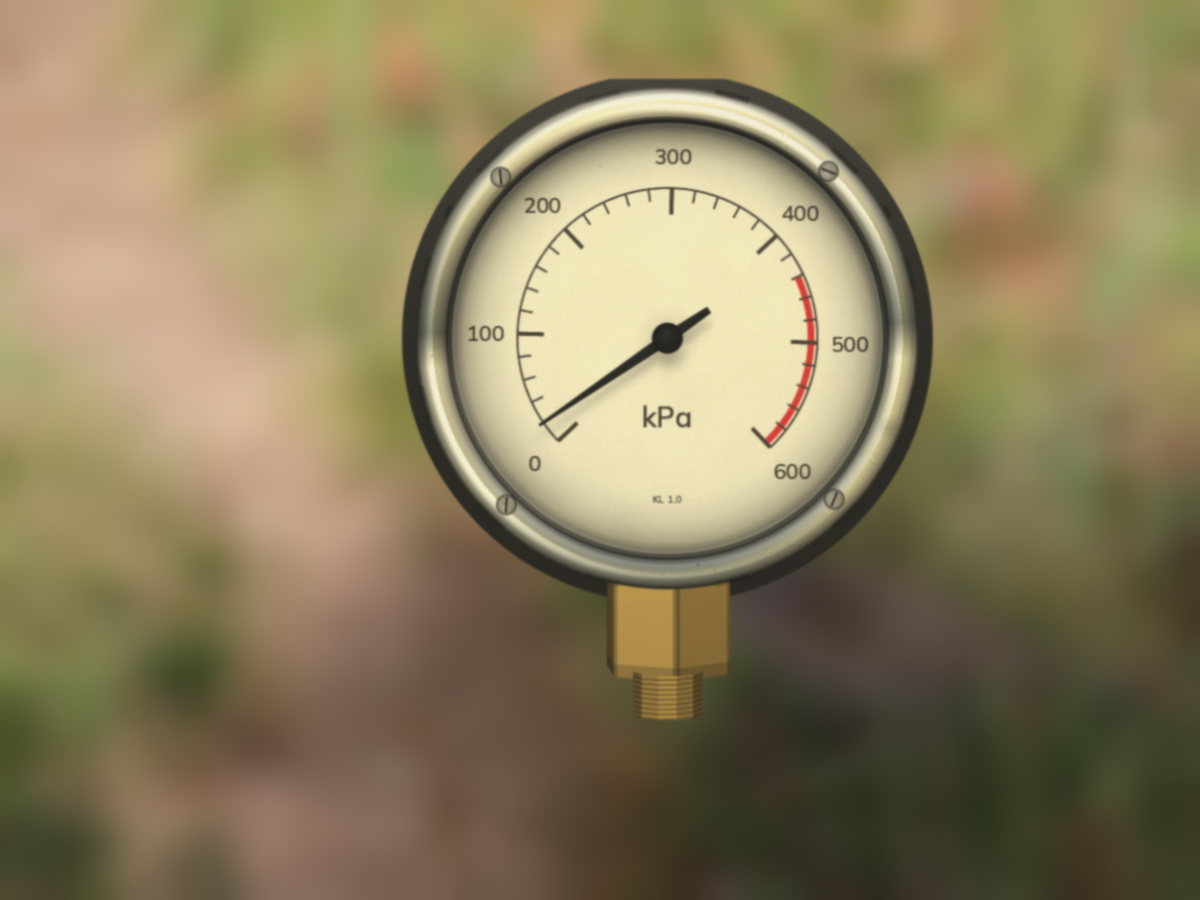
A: 20 kPa
